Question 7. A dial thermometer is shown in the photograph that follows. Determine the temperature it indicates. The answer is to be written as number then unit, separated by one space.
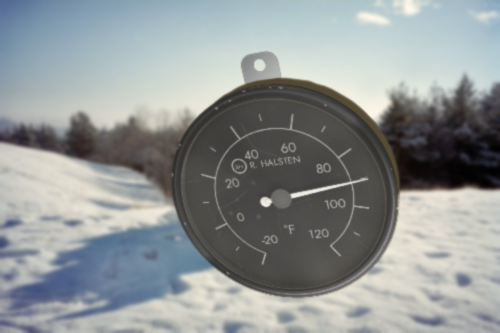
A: 90 °F
